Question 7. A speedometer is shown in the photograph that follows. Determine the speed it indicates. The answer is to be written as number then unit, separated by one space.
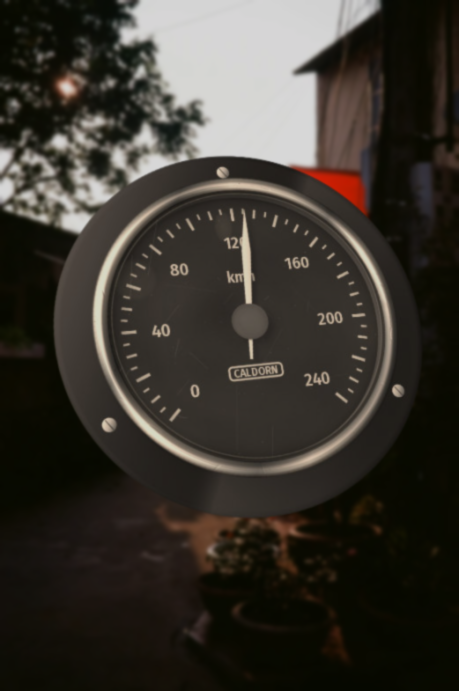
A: 125 km/h
